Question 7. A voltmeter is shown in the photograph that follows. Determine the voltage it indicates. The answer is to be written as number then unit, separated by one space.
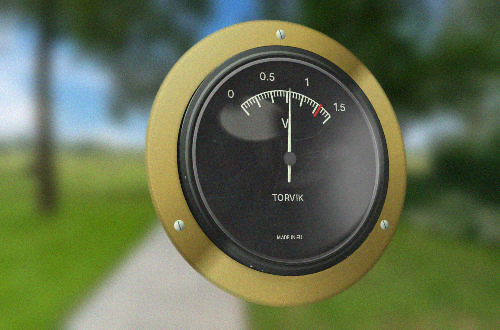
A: 0.75 V
